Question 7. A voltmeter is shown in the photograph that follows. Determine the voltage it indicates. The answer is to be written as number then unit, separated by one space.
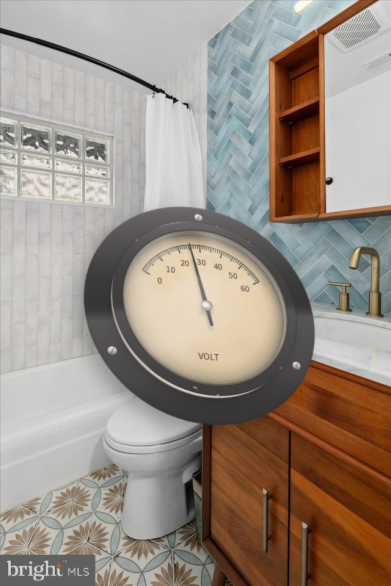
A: 25 V
